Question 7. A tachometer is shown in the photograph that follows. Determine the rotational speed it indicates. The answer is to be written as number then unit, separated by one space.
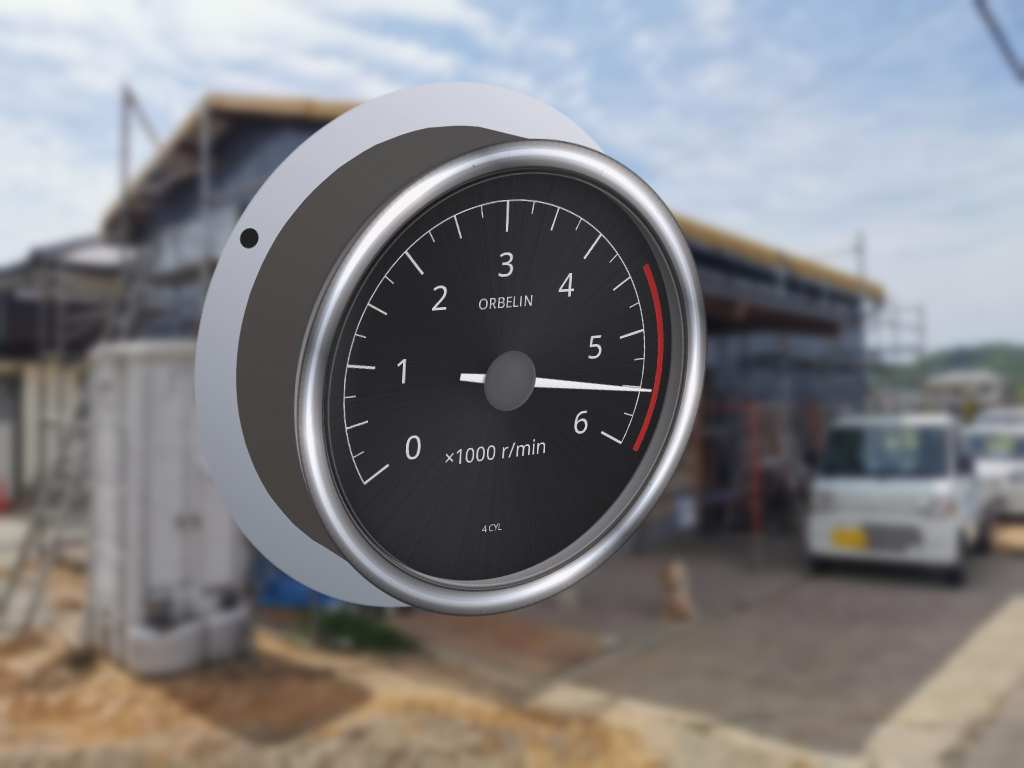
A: 5500 rpm
